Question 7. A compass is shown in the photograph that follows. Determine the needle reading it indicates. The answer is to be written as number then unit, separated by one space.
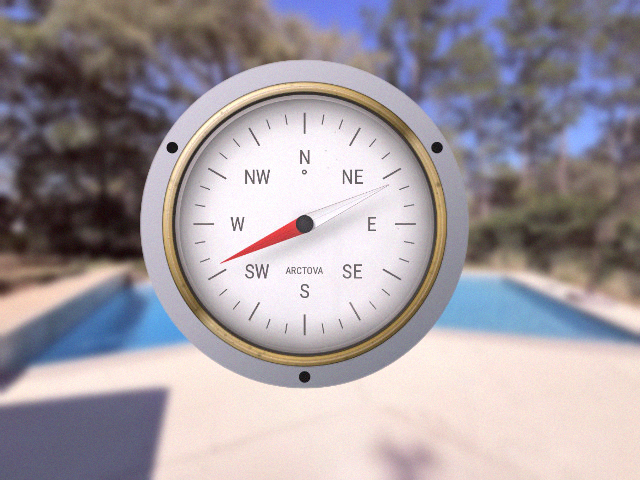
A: 245 °
